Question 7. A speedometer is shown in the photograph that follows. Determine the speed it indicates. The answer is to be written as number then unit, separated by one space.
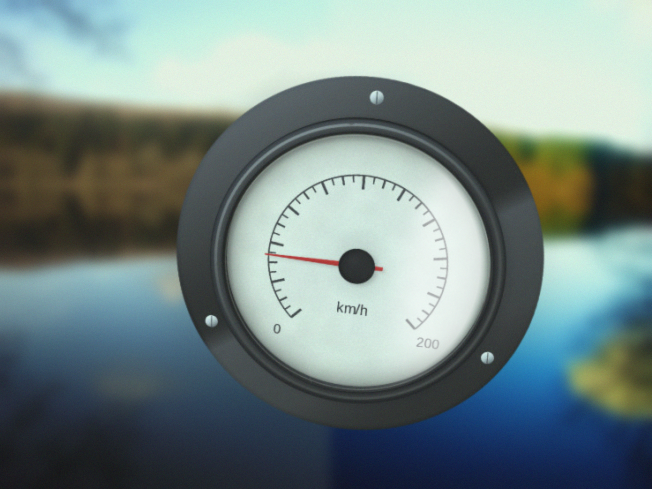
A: 35 km/h
